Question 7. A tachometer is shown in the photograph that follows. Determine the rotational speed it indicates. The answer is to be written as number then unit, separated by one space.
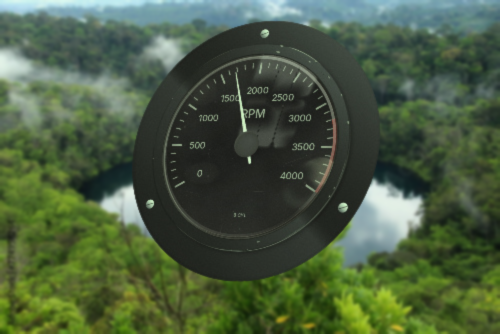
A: 1700 rpm
